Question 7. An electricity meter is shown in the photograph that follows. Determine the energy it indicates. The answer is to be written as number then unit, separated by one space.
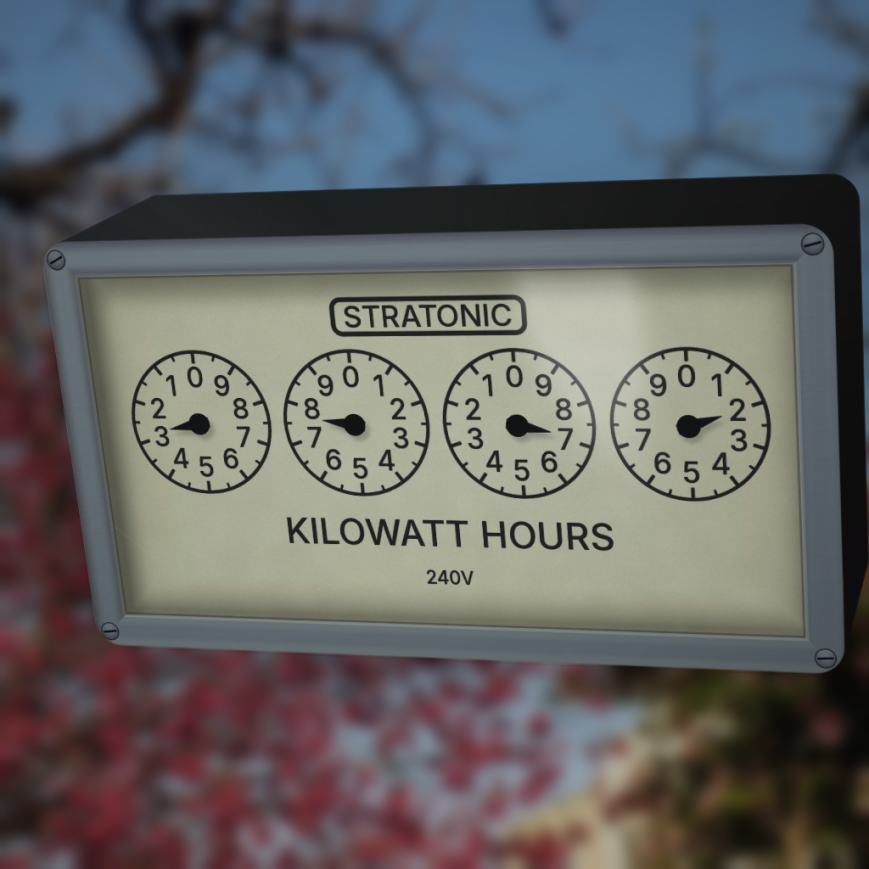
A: 2772 kWh
